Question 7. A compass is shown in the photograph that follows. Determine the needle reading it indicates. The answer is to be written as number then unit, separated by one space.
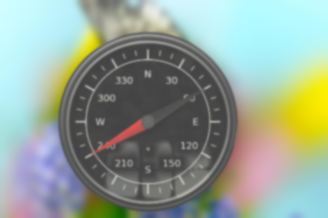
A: 240 °
